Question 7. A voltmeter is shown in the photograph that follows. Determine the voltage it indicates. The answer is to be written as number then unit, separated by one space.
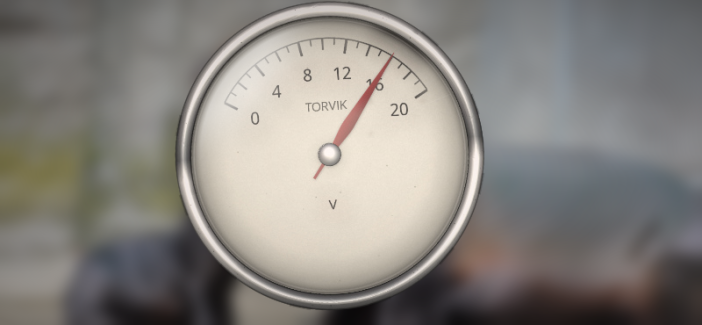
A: 16 V
